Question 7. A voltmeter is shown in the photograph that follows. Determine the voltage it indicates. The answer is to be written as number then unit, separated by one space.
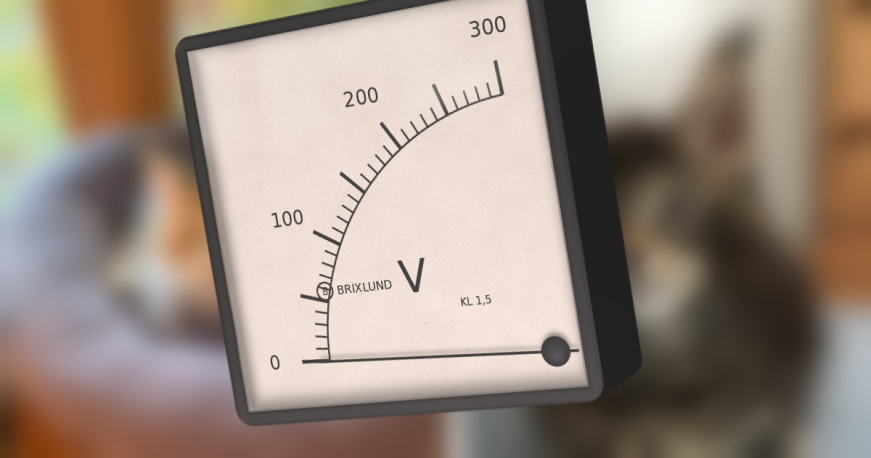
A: 0 V
